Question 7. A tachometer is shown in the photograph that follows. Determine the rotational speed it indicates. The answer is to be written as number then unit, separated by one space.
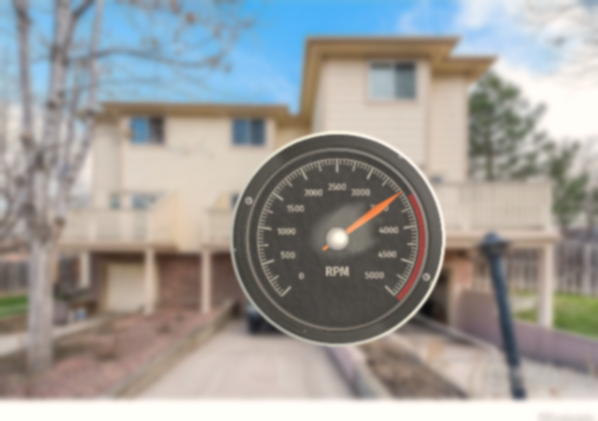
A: 3500 rpm
